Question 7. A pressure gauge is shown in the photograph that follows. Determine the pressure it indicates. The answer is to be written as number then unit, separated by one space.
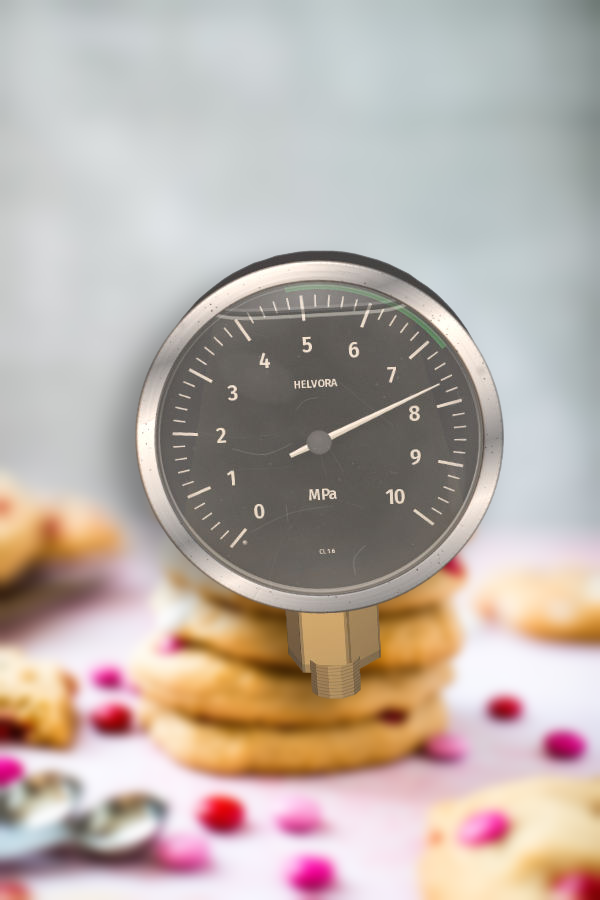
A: 7.6 MPa
